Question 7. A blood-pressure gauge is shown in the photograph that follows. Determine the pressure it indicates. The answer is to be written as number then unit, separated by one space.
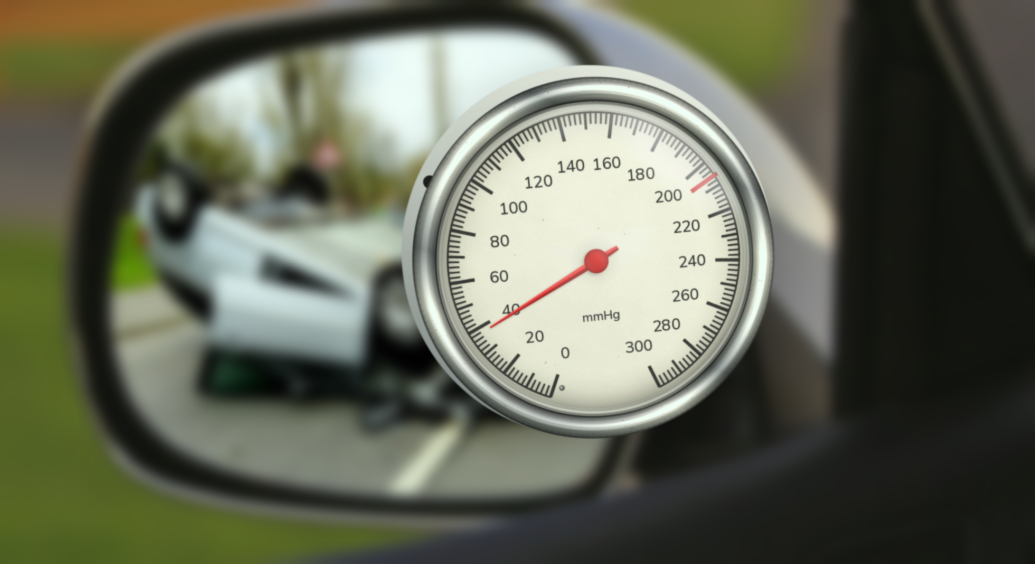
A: 38 mmHg
